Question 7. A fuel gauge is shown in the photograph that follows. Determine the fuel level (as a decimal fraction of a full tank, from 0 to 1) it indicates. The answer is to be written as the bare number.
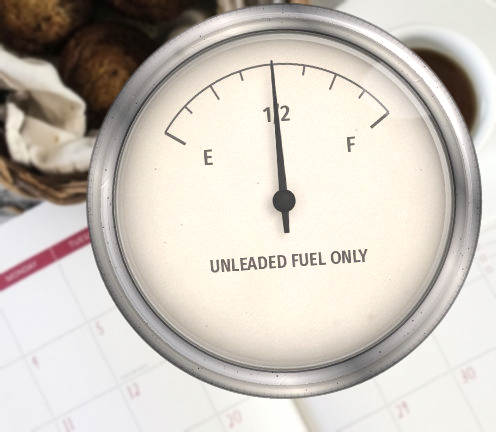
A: 0.5
